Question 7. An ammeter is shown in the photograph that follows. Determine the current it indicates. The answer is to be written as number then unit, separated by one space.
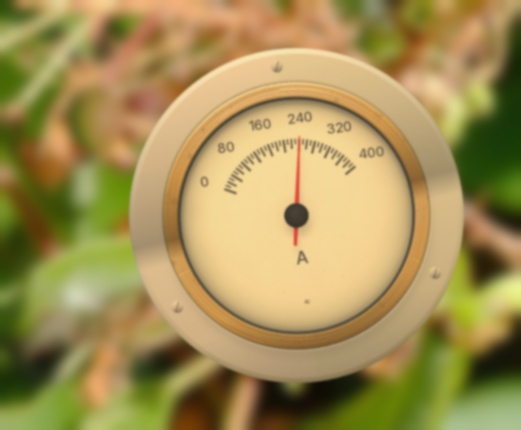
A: 240 A
